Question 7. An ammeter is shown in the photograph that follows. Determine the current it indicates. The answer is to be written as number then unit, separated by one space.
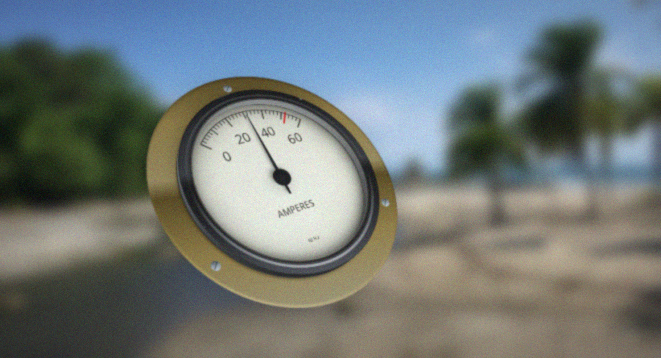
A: 30 A
